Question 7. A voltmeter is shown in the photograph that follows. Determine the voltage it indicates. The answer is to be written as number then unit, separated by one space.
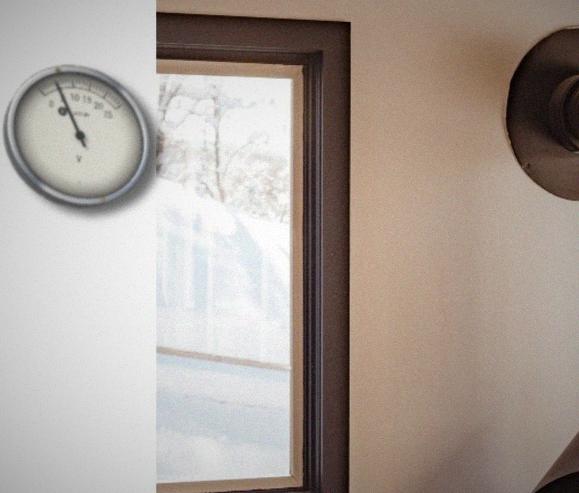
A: 5 V
